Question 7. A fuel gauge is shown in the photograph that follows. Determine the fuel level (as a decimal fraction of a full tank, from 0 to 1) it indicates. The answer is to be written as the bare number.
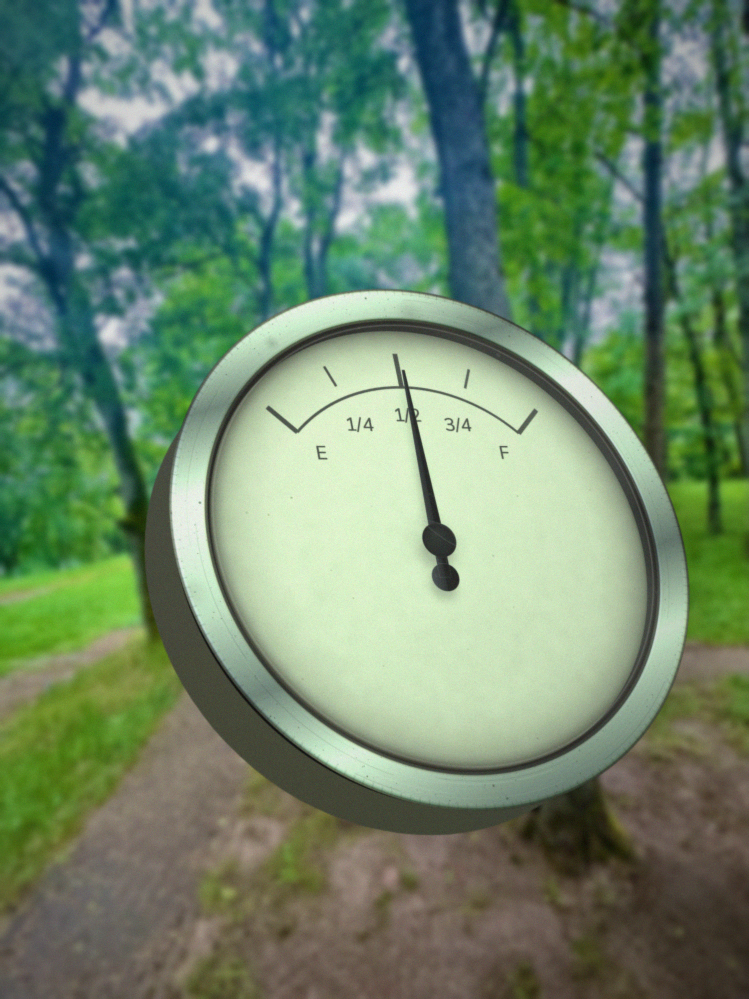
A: 0.5
